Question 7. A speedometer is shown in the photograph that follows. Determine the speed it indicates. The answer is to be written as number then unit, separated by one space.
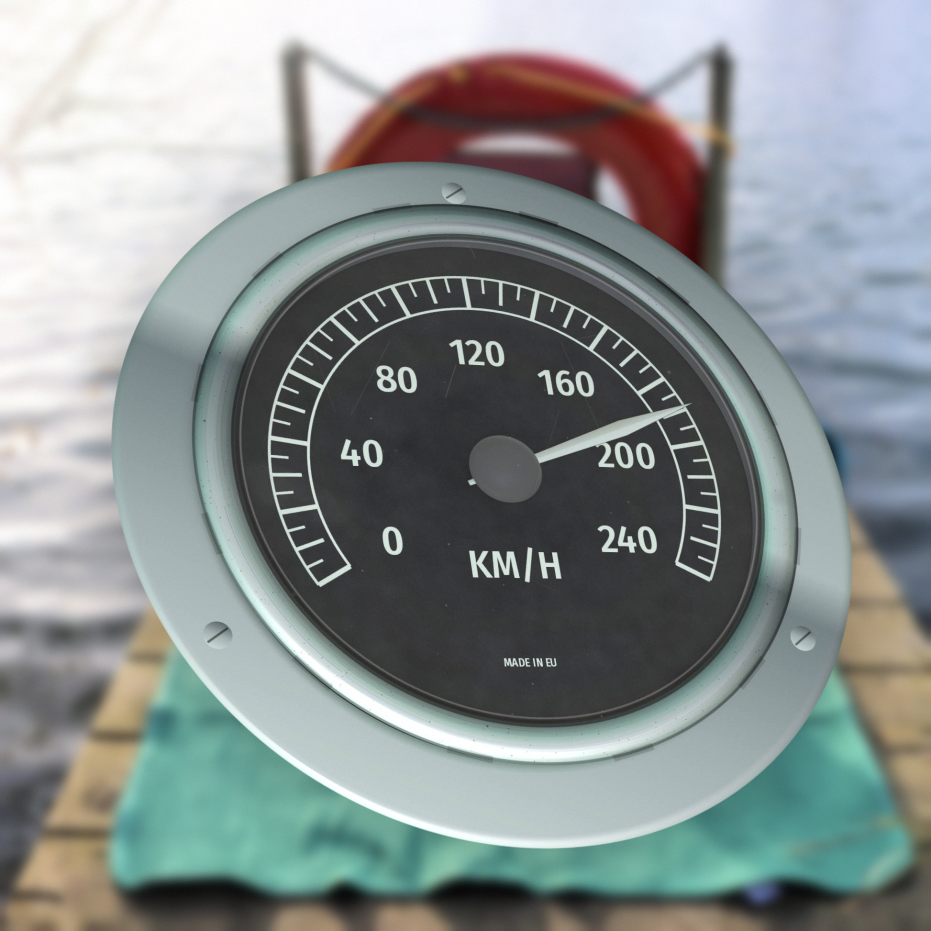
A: 190 km/h
